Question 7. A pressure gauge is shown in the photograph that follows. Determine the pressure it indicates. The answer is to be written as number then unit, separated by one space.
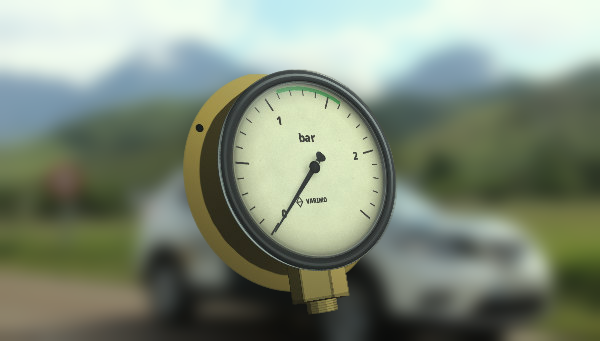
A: 0 bar
